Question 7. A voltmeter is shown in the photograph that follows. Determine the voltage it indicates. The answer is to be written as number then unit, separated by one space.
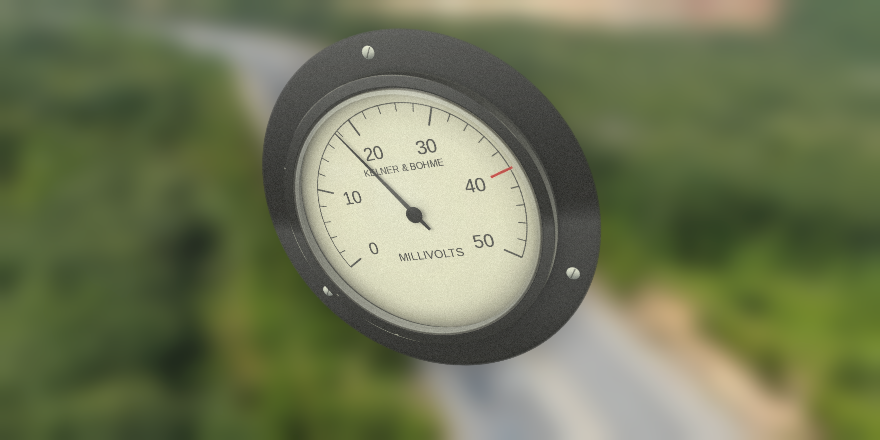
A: 18 mV
